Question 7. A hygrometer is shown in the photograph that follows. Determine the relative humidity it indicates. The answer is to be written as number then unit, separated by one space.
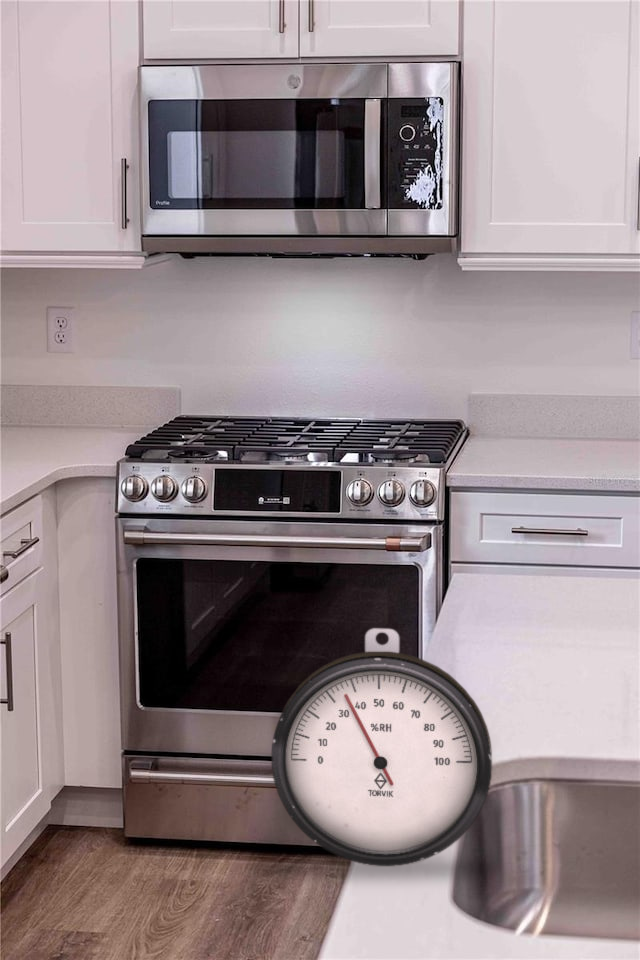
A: 36 %
